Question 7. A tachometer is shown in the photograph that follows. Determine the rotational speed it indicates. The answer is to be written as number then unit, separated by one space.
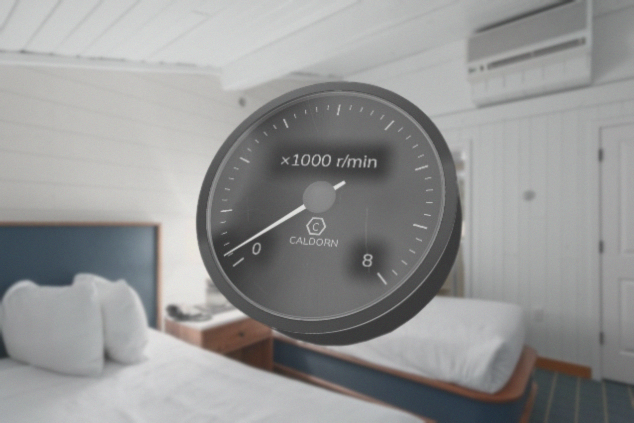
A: 200 rpm
